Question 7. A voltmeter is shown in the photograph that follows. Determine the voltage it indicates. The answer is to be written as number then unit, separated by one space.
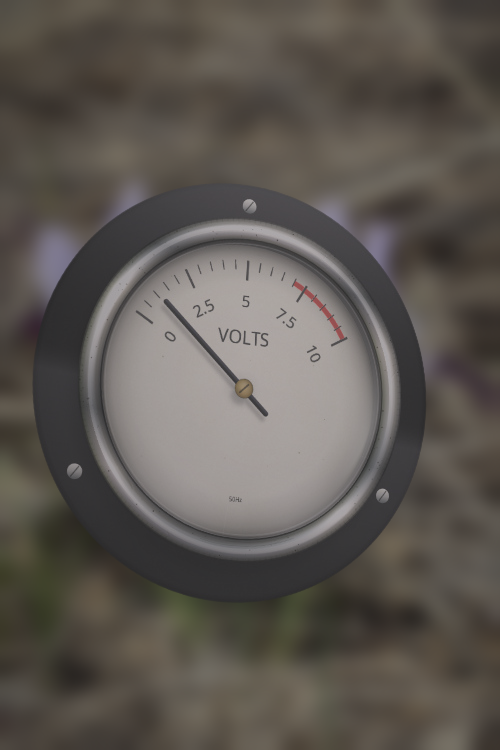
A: 1 V
